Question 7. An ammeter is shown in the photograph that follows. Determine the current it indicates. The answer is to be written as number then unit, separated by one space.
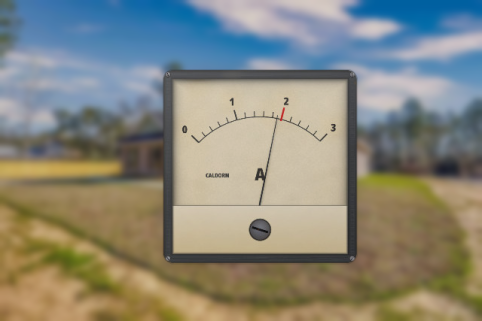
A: 1.9 A
